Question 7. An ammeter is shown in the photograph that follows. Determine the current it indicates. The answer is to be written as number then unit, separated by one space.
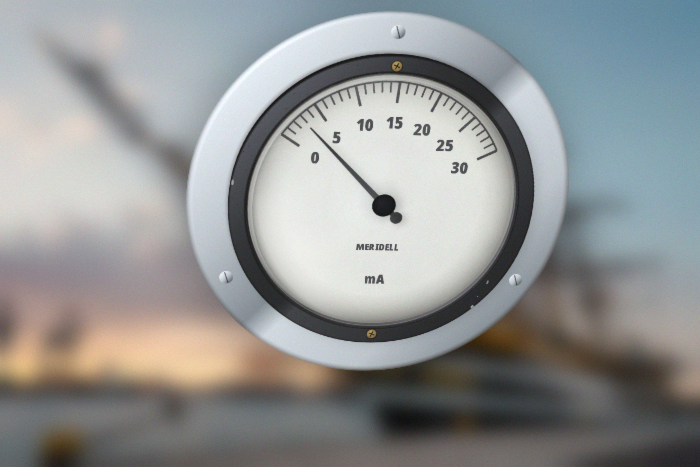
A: 3 mA
